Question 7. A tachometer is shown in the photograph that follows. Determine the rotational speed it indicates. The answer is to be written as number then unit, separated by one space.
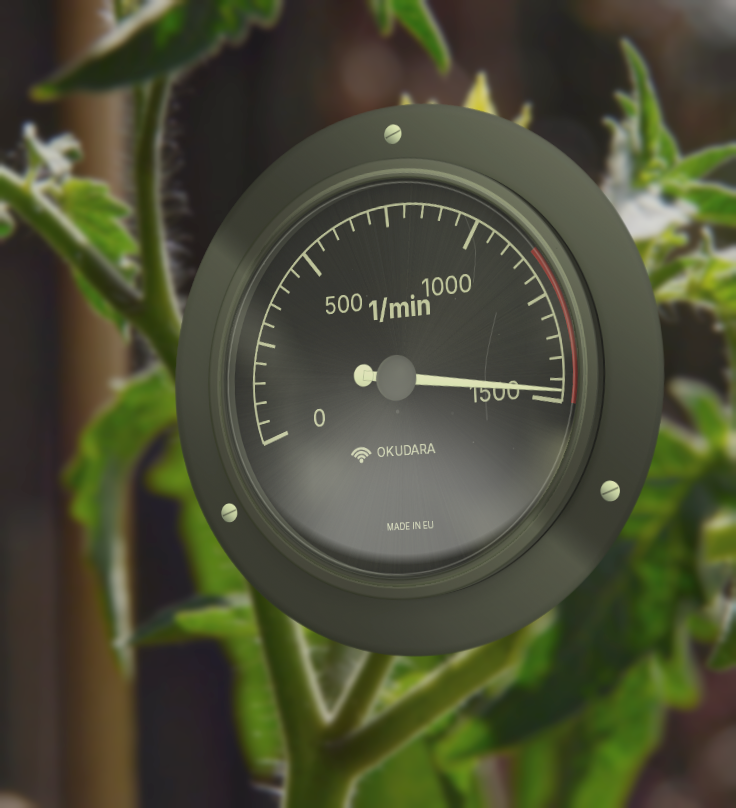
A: 1475 rpm
